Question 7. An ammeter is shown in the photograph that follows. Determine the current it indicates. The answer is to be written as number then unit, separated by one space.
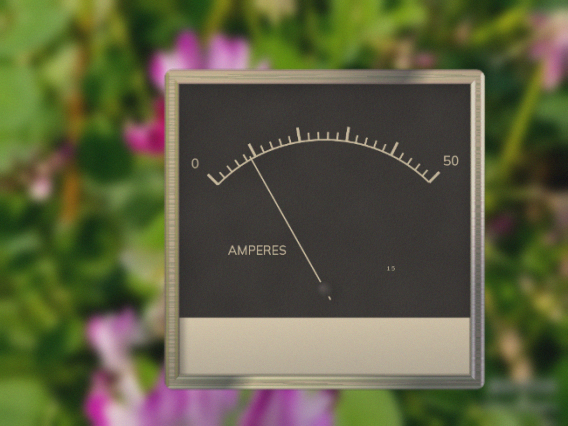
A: 9 A
